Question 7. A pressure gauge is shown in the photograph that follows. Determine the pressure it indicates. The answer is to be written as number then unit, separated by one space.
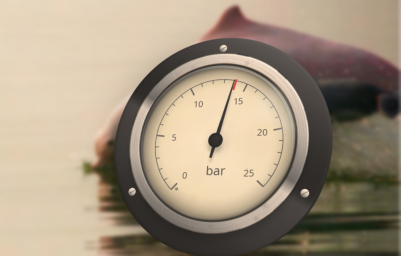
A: 14 bar
